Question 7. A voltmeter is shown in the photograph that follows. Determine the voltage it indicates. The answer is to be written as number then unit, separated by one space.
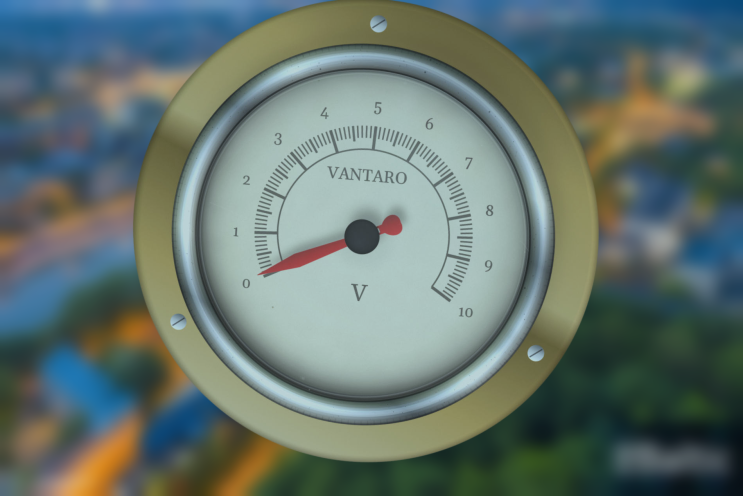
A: 0.1 V
